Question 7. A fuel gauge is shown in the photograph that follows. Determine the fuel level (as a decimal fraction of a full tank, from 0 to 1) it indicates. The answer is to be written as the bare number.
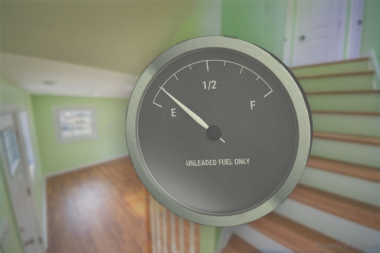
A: 0.125
